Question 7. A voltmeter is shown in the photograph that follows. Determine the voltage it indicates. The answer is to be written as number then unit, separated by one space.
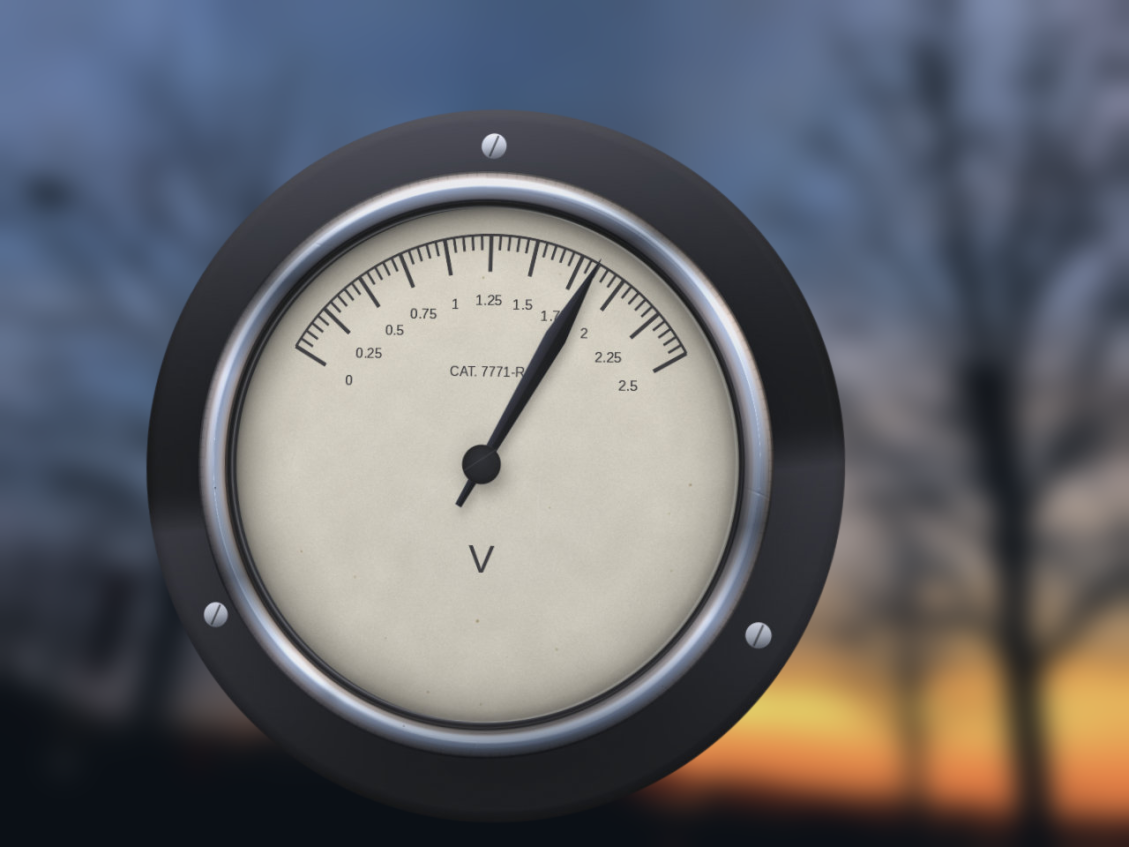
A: 1.85 V
